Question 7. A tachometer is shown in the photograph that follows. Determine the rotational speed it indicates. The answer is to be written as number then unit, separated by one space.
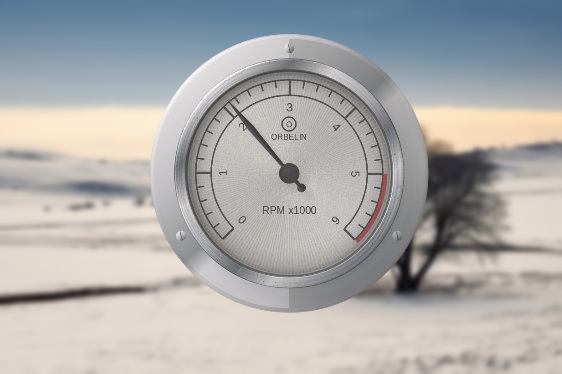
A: 2100 rpm
